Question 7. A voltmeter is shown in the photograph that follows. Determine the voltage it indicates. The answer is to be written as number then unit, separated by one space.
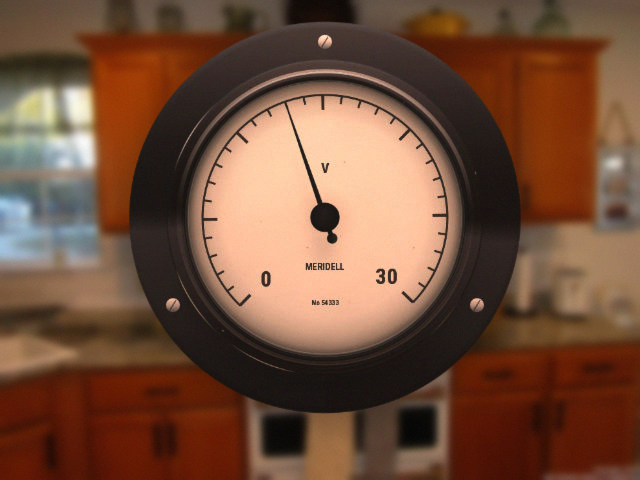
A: 13 V
